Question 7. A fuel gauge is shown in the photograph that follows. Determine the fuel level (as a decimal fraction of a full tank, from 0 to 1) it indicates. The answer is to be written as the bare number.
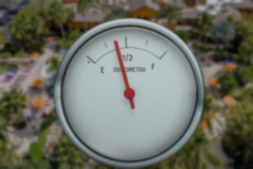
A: 0.375
